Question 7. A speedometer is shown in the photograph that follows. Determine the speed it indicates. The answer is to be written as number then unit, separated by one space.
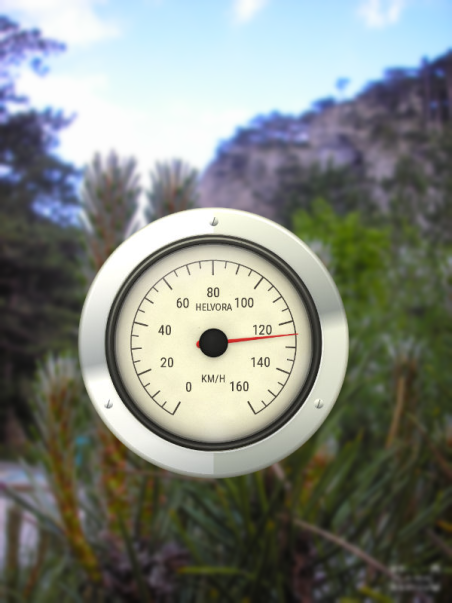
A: 125 km/h
